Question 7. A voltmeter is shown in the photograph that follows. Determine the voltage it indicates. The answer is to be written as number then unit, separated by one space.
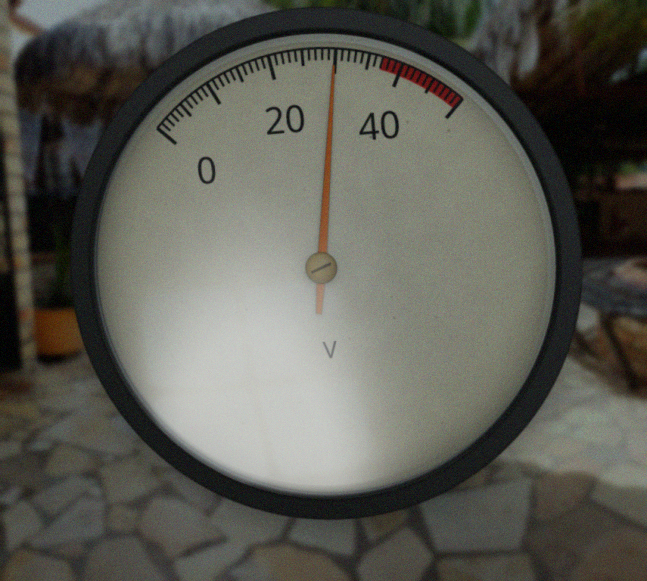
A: 30 V
